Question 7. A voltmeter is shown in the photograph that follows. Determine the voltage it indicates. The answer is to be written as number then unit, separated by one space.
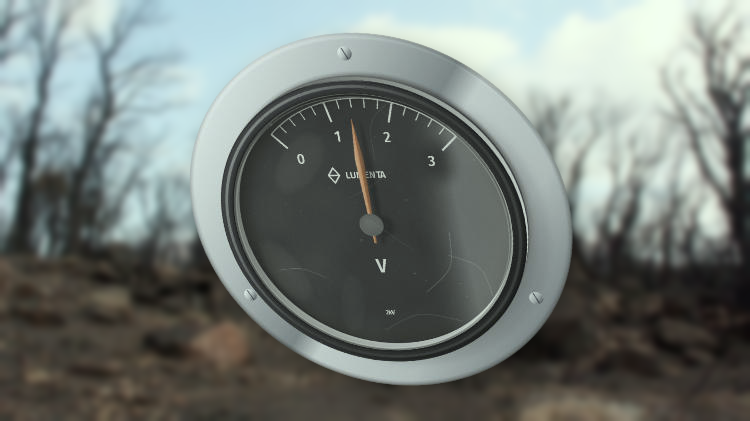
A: 1.4 V
